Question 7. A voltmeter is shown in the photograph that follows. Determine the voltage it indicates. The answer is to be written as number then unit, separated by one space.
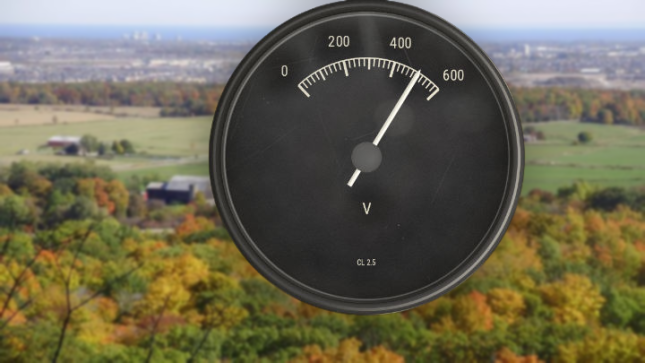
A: 500 V
